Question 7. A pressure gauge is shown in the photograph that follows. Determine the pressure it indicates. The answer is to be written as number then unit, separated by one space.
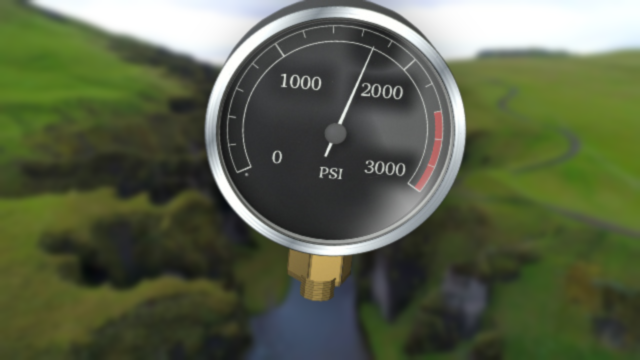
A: 1700 psi
